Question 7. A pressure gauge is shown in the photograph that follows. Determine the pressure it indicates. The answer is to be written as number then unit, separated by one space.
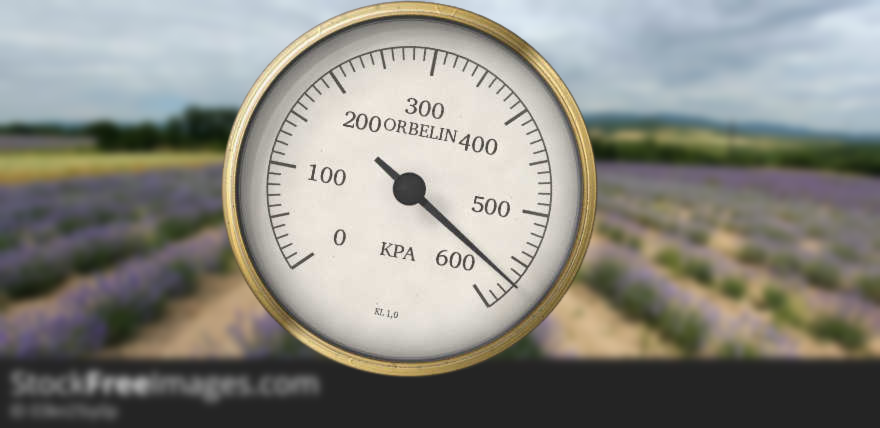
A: 570 kPa
